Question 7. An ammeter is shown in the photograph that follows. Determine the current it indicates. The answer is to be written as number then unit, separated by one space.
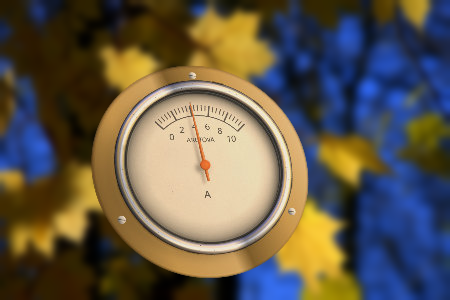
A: 4 A
